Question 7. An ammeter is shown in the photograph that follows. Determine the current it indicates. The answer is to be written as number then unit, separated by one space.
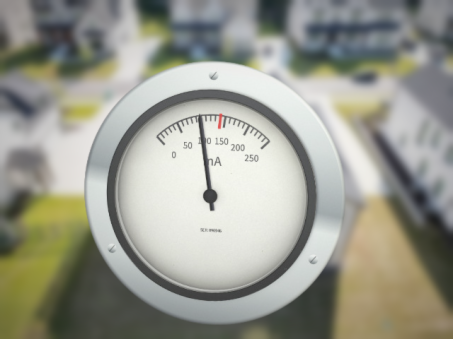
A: 100 mA
